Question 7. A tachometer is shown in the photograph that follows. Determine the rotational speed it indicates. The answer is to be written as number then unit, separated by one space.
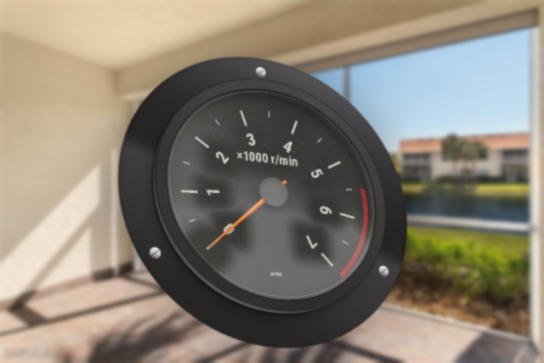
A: 0 rpm
